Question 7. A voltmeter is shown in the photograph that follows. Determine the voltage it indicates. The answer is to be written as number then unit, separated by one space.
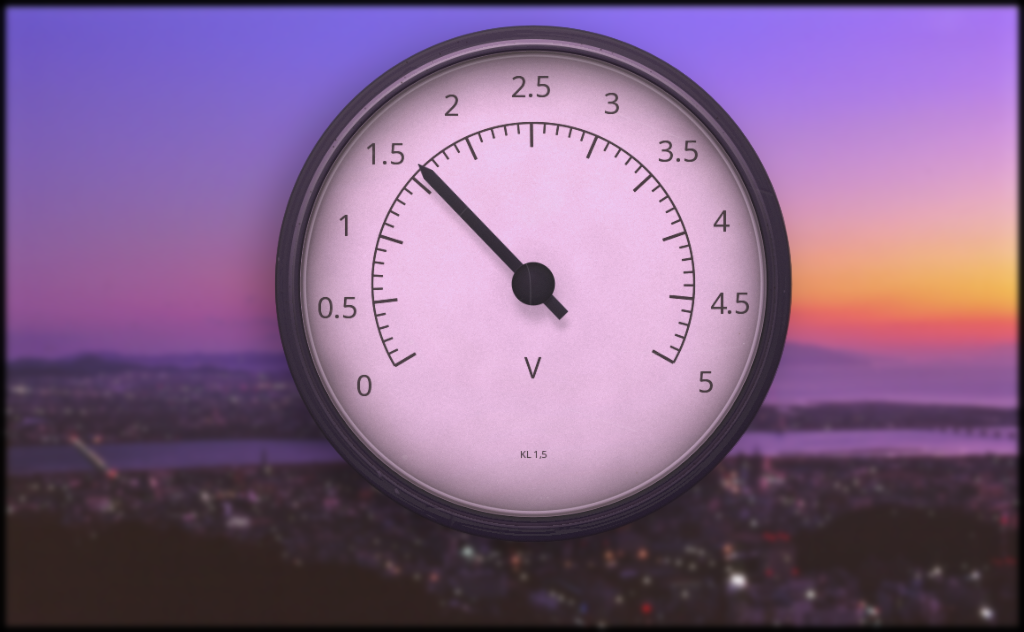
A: 1.6 V
